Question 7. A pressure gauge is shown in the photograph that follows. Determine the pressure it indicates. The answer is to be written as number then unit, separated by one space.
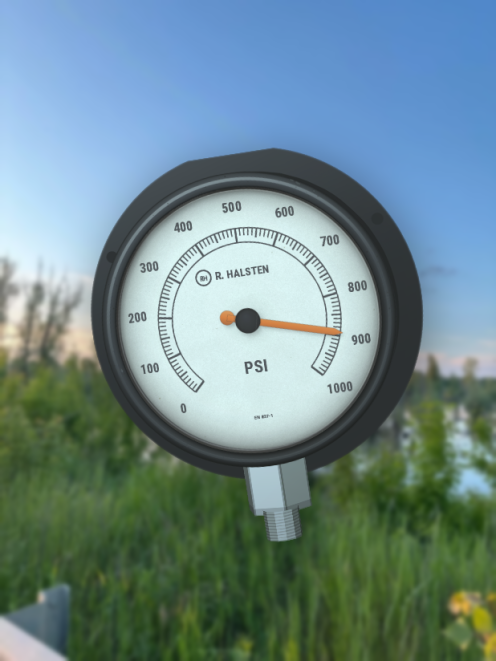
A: 890 psi
